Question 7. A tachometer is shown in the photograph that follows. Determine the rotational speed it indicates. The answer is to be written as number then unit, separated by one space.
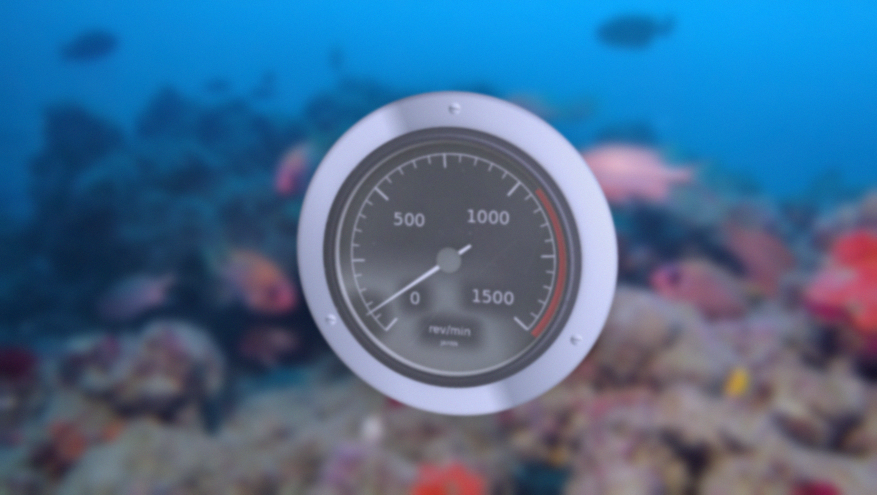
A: 75 rpm
